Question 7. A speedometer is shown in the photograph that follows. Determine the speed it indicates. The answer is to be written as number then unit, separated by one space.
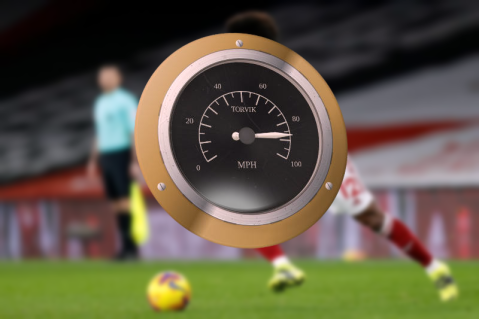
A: 87.5 mph
